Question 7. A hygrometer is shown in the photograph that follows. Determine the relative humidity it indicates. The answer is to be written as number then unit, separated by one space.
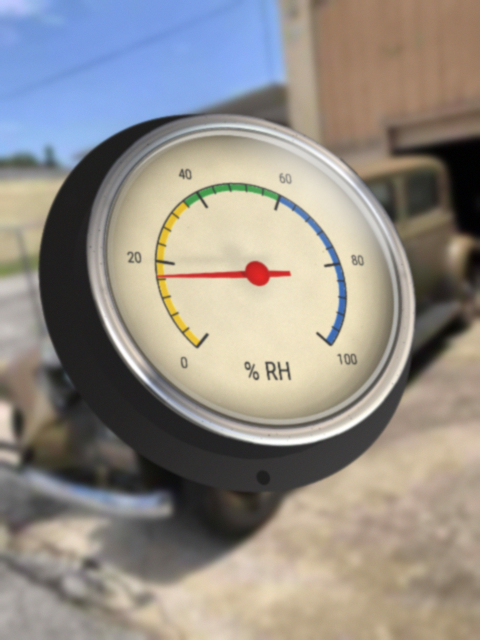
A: 16 %
